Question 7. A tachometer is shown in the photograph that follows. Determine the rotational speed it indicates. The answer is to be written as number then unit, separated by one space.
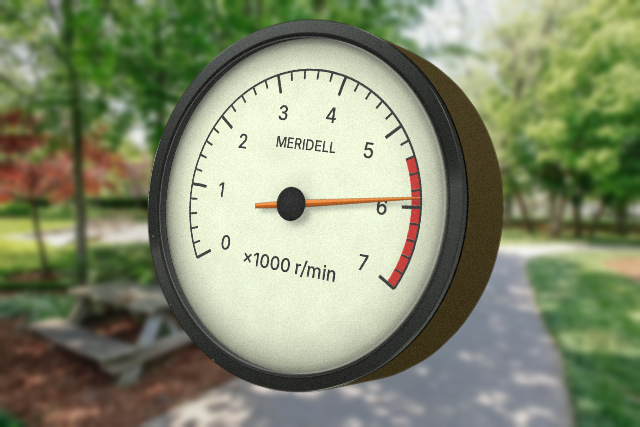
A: 5900 rpm
